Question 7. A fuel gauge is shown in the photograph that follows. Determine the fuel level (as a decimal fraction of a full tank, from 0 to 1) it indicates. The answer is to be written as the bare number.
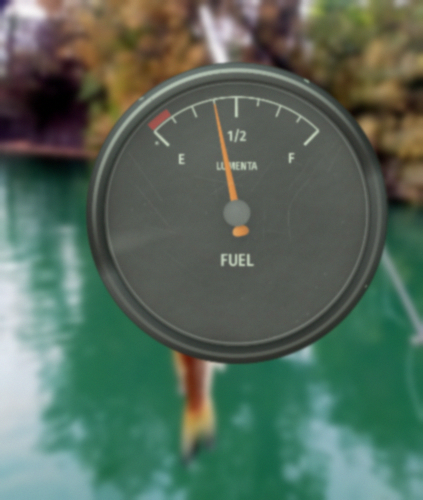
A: 0.375
